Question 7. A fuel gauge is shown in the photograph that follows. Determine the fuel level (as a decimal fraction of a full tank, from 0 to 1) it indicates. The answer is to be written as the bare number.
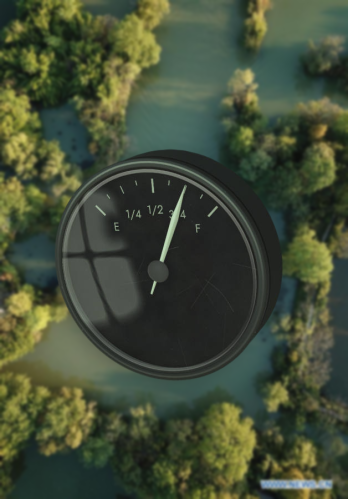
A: 0.75
